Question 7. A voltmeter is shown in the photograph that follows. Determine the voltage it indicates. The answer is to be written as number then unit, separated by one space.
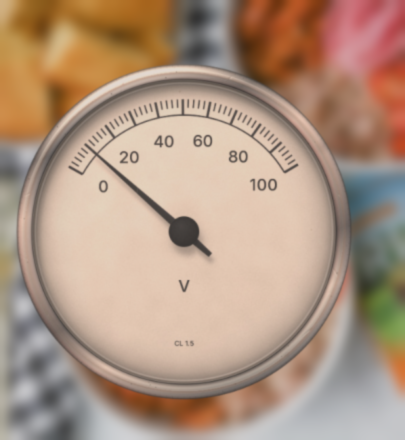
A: 10 V
